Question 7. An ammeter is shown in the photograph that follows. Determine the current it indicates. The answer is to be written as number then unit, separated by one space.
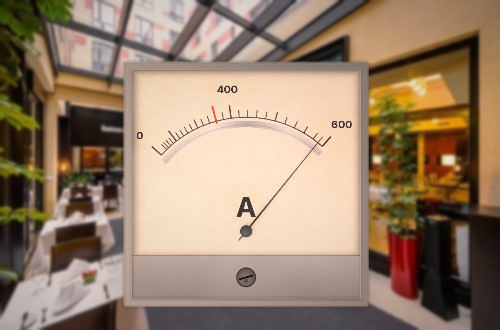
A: 590 A
